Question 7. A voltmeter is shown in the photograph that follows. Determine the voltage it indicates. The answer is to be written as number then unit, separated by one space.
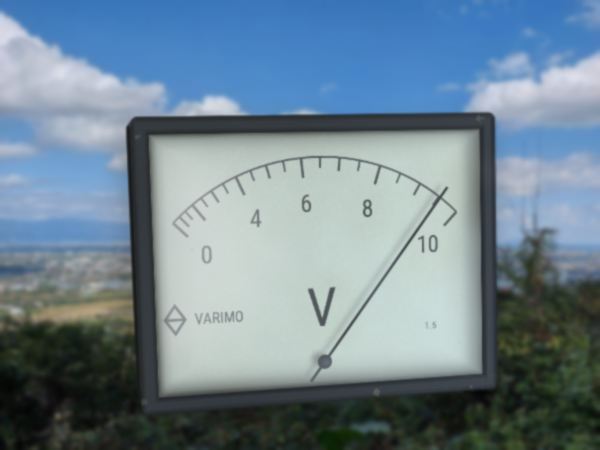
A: 9.5 V
